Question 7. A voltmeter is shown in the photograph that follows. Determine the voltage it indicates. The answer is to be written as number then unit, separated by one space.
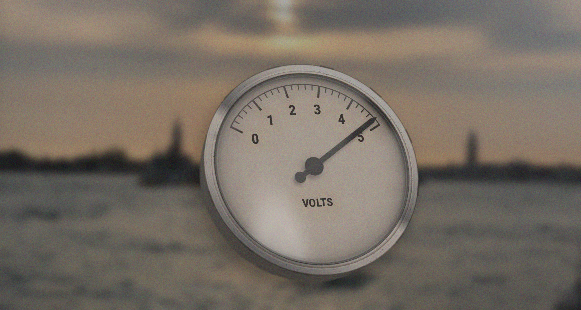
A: 4.8 V
